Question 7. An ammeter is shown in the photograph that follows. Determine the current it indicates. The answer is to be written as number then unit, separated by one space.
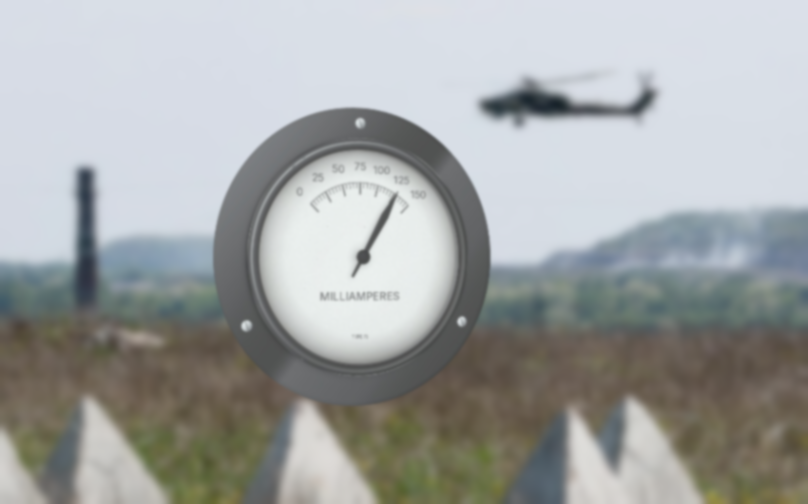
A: 125 mA
